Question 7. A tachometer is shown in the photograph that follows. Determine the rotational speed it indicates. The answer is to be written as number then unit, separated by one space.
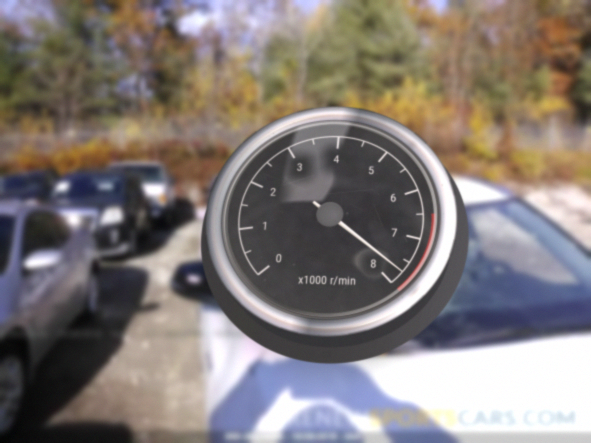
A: 7750 rpm
